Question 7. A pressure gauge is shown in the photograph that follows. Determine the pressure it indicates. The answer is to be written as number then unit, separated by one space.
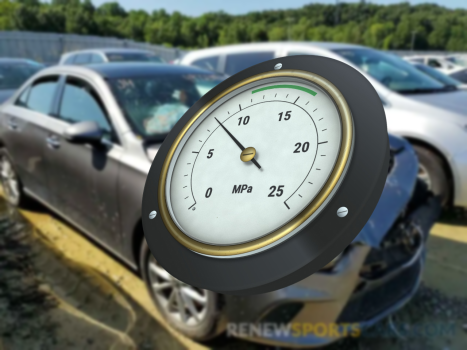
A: 8 MPa
